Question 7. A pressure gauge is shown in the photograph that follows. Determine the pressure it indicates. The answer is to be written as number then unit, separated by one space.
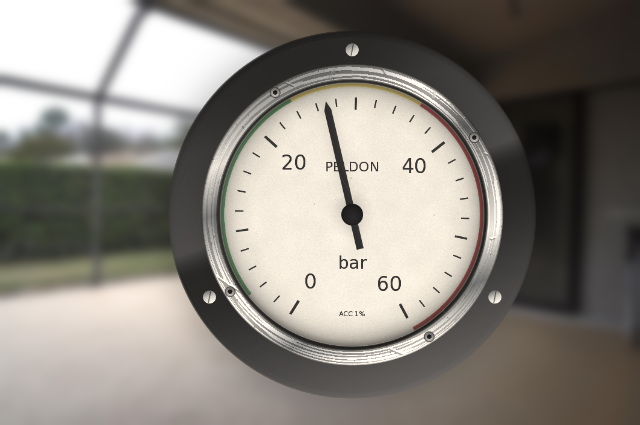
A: 27 bar
